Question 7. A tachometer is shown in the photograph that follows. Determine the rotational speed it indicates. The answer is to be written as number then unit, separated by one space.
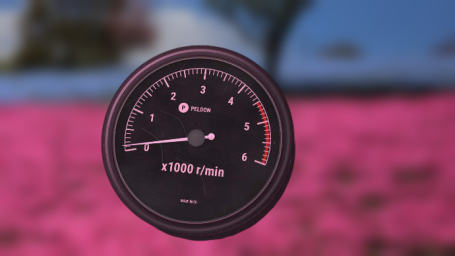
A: 100 rpm
